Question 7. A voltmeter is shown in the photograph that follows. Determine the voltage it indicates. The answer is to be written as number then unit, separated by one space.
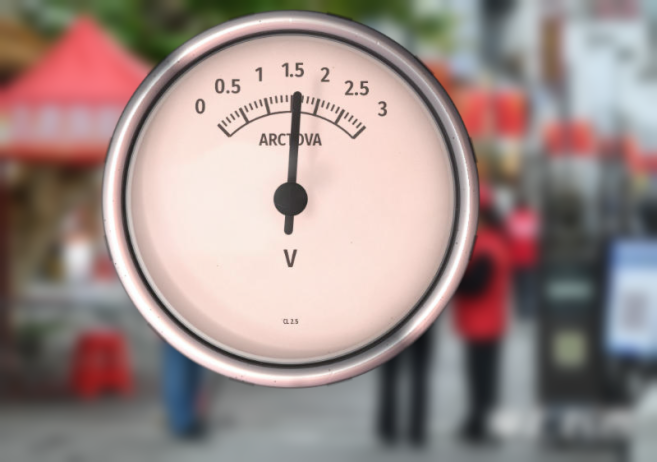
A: 1.6 V
